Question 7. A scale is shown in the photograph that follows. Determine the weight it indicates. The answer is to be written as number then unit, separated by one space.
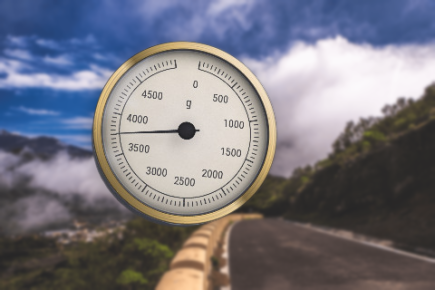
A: 3750 g
